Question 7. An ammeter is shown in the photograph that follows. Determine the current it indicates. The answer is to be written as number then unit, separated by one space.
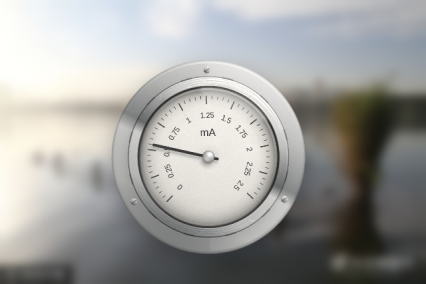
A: 0.55 mA
